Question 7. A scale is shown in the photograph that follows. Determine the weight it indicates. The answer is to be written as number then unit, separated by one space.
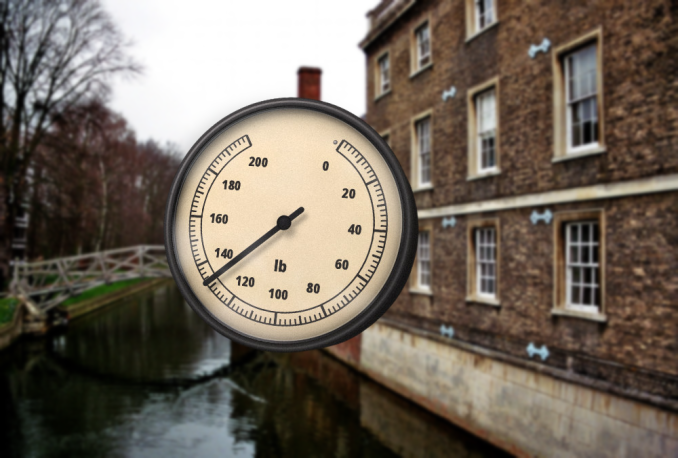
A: 132 lb
